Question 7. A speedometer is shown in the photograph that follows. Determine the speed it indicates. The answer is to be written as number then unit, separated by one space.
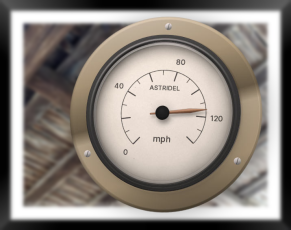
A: 115 mph
